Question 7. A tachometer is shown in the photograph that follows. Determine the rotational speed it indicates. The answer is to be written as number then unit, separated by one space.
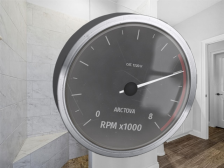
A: 6000 rpm
